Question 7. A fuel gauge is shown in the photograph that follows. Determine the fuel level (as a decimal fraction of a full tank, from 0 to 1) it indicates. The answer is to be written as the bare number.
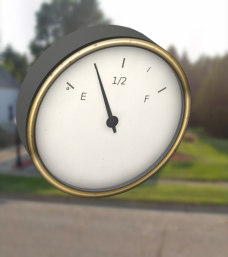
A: 0.25
